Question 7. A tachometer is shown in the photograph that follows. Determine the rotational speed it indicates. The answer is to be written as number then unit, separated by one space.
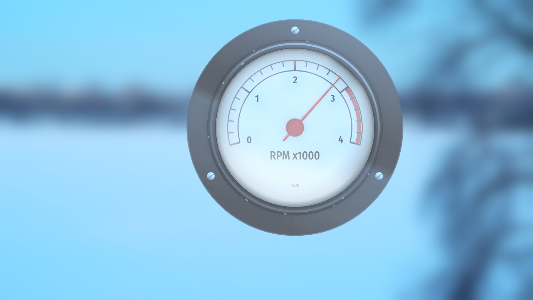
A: 2800 rpm
